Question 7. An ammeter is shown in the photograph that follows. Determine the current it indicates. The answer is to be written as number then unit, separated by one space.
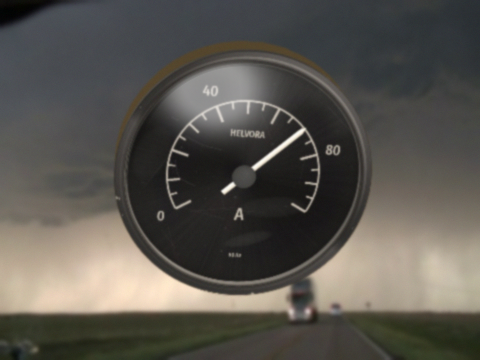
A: 70 A
